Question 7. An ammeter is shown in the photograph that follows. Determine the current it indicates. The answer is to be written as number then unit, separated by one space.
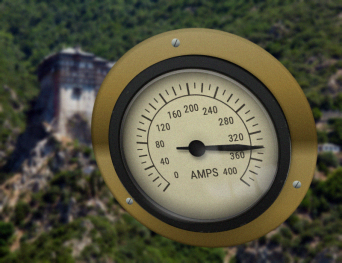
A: 340 A
